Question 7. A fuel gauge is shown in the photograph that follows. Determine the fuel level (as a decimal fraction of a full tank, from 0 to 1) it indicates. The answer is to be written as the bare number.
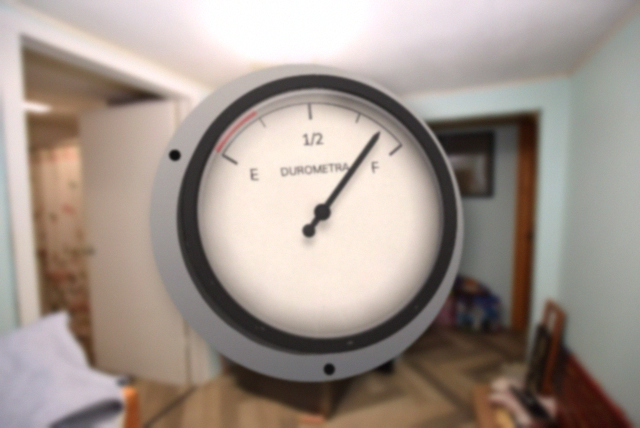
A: 0.875
